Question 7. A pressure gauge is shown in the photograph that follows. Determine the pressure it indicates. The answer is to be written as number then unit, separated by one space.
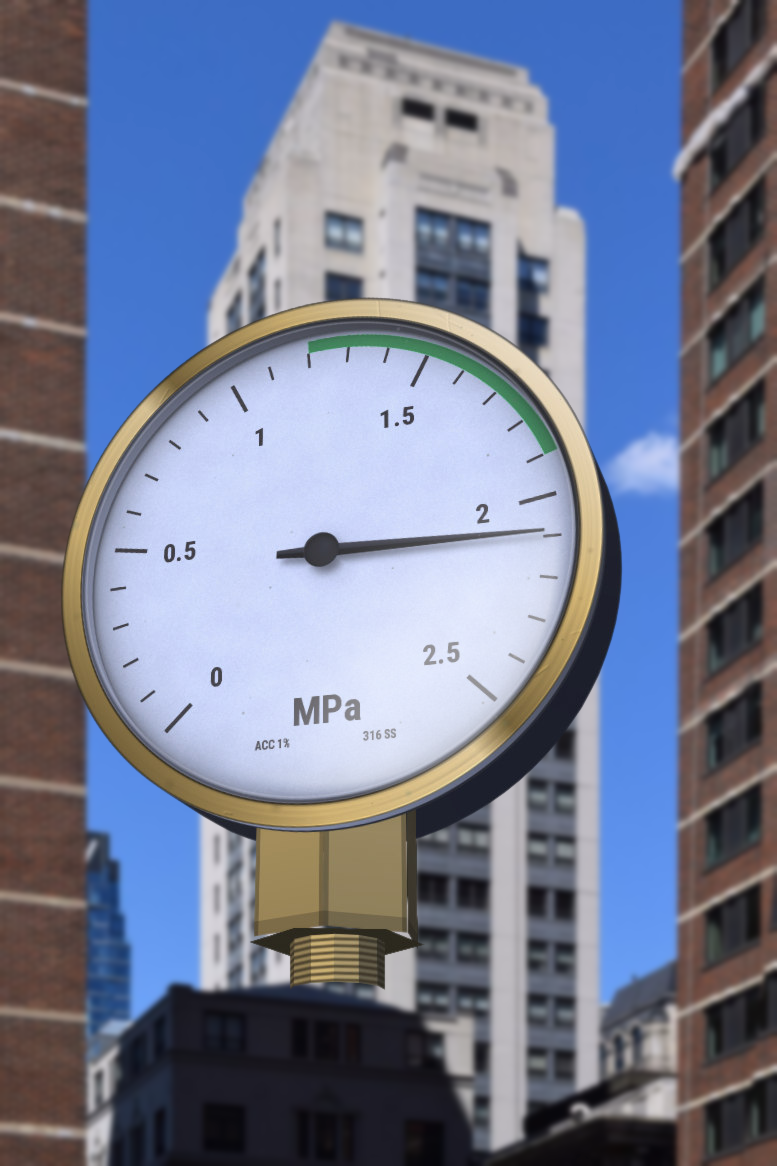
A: 2.1 MPa
